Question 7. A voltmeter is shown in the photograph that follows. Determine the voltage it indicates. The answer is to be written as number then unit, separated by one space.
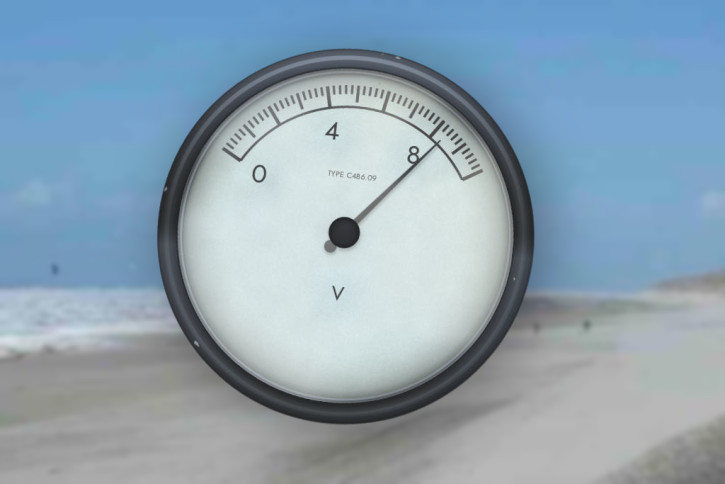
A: 8.4 V
